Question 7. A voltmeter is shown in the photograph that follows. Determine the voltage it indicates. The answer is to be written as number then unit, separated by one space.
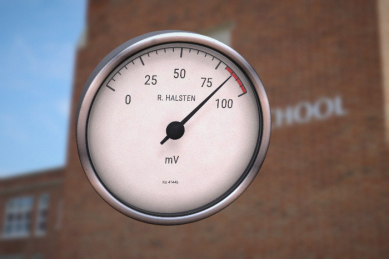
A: 85 mV
